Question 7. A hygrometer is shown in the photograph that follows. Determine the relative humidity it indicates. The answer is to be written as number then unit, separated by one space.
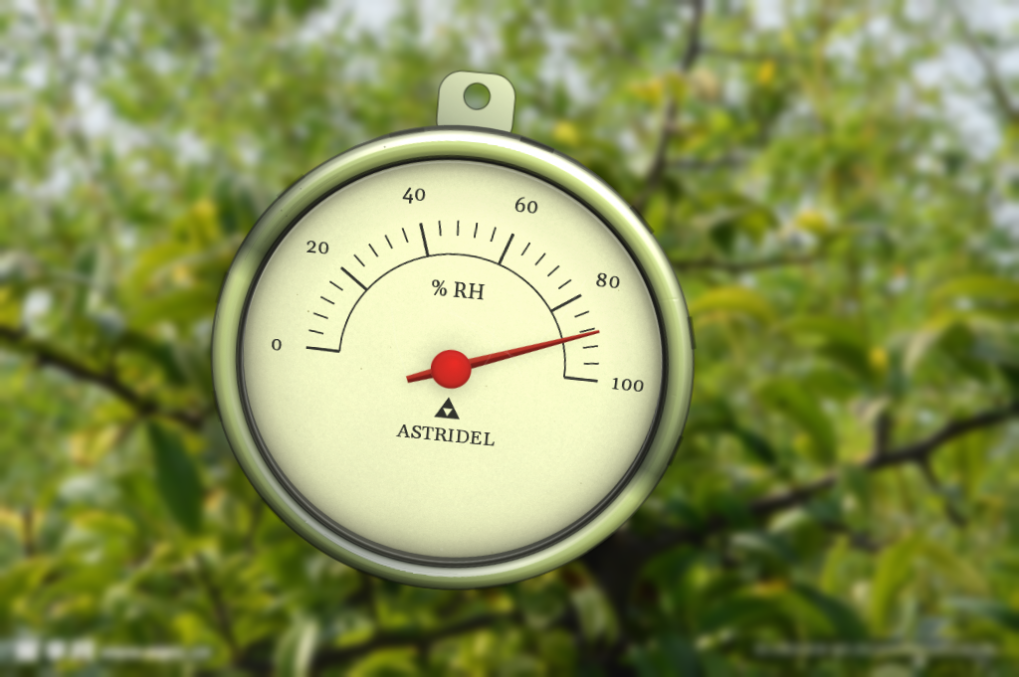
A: 88 %
